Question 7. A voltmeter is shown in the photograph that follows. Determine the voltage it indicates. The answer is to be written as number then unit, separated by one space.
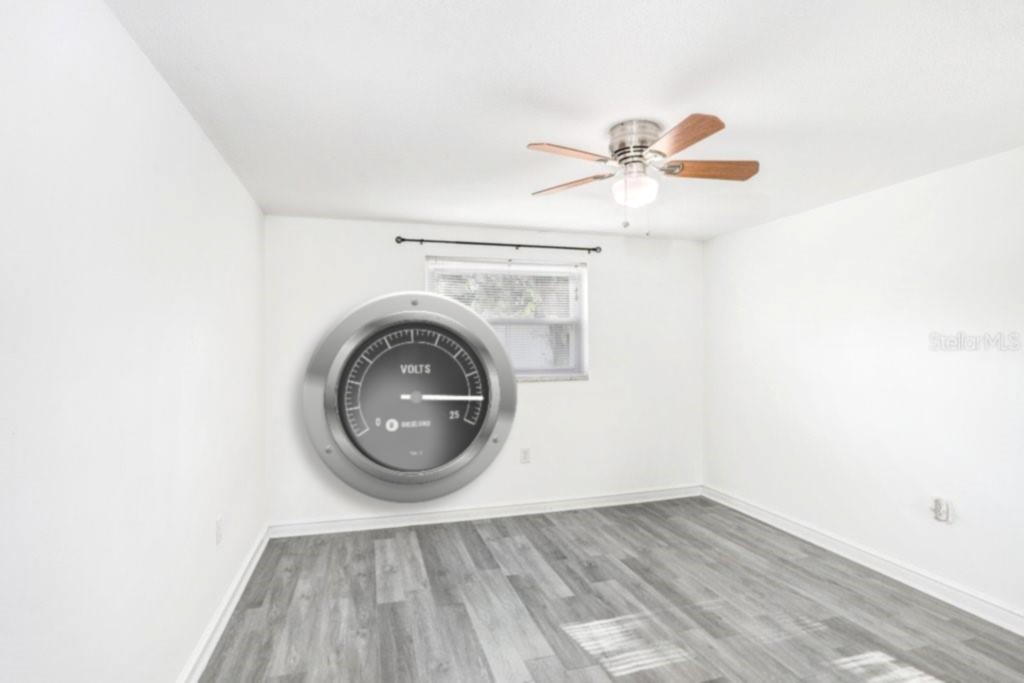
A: 22.5 V
